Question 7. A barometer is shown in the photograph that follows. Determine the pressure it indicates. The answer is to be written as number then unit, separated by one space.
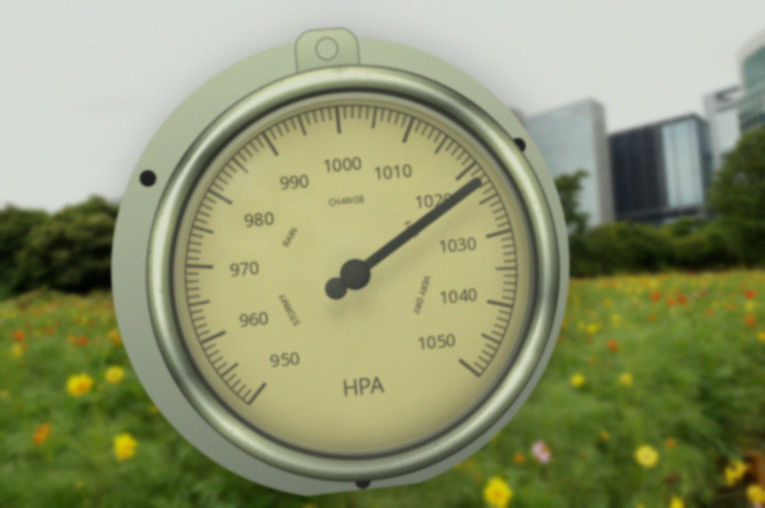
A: 1022 hPa
